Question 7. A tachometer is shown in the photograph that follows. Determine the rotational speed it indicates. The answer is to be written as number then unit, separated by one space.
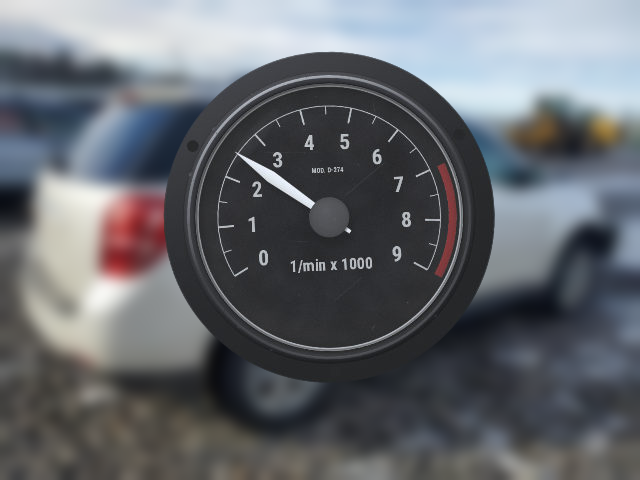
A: 2500 rpm
